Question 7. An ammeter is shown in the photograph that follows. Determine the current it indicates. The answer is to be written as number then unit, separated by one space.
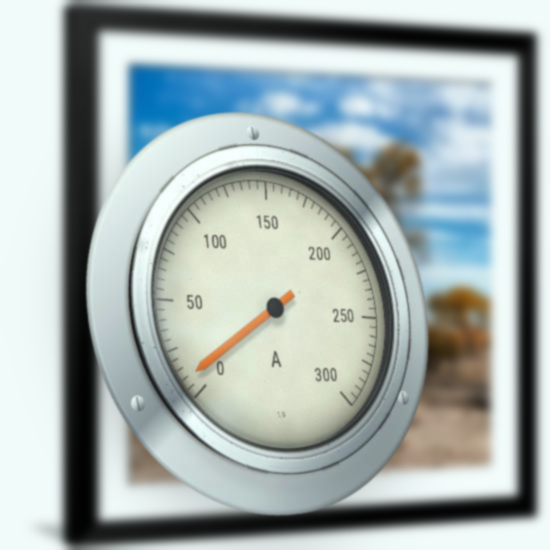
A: 10 A
